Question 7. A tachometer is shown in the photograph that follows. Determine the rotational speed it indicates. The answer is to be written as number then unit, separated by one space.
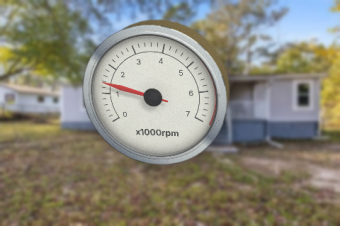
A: 1400 rpm
